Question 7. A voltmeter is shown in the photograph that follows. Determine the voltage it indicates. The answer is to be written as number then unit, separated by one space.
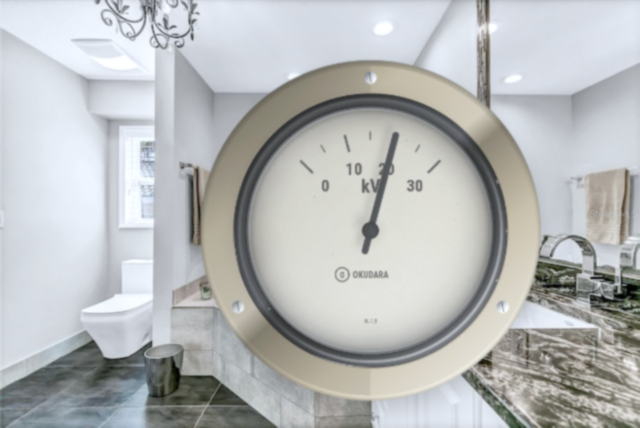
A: 20 kV
